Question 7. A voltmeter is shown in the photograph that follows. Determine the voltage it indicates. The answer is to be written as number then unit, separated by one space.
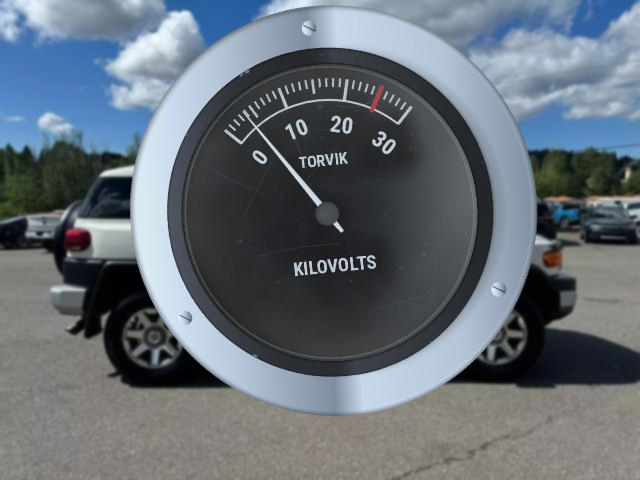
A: 4 kV
